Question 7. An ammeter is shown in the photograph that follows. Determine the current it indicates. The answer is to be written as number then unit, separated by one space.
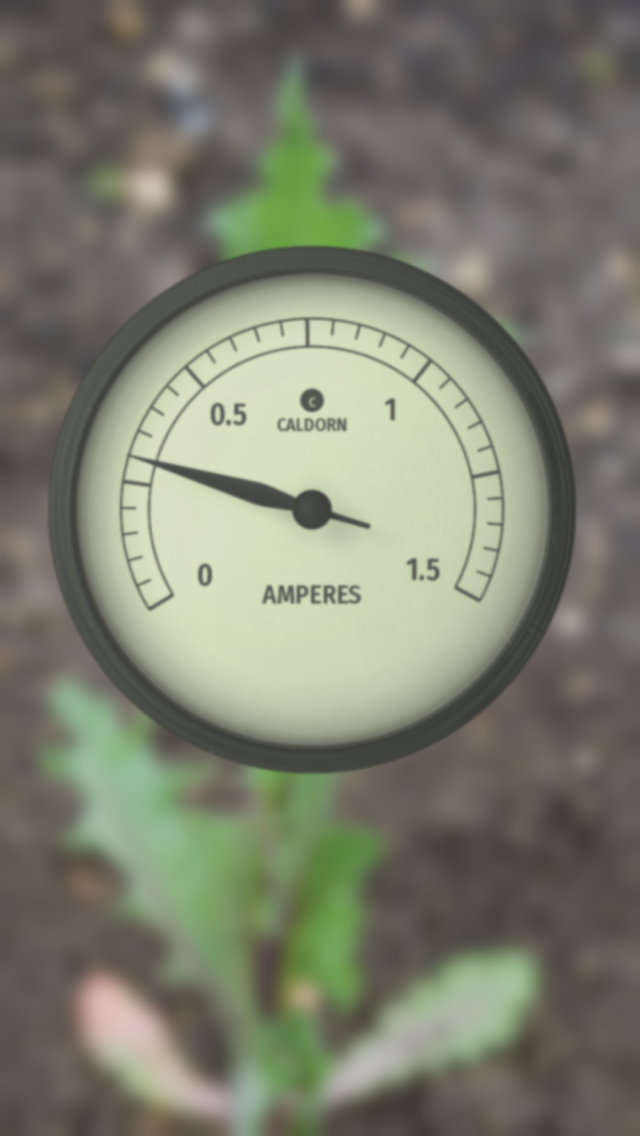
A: 0.3 A
